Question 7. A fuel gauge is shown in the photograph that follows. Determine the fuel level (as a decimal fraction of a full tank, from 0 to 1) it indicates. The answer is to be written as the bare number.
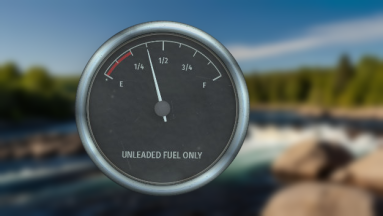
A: 0.375
